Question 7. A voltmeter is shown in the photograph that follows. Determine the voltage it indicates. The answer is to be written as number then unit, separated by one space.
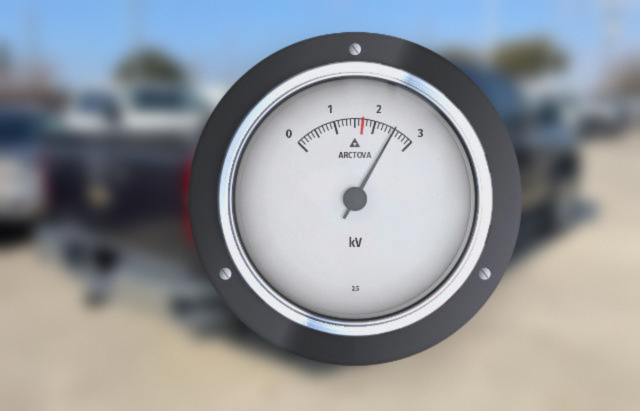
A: 2.5 kV
